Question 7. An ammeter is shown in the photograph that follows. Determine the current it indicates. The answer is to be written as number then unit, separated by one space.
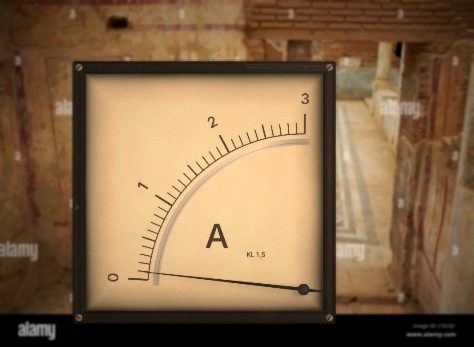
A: 0.1 A
